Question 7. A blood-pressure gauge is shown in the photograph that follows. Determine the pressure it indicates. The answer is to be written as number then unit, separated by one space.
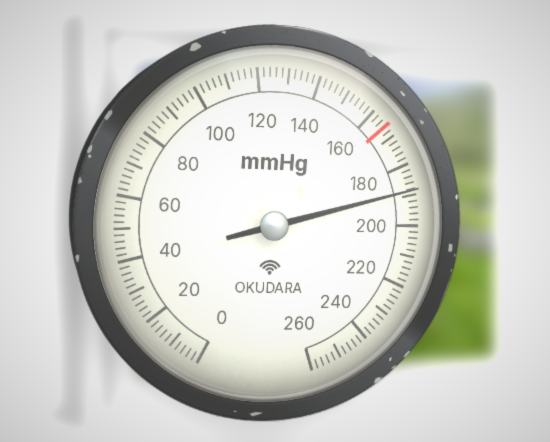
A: 188 mmHg
